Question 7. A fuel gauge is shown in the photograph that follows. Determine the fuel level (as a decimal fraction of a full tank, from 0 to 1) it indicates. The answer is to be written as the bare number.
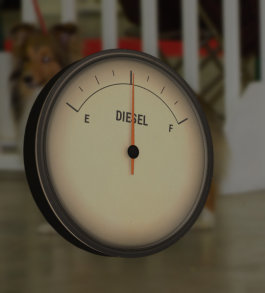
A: 0.5
